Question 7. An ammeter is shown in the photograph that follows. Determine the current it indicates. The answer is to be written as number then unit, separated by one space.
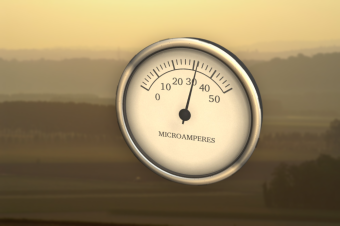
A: 32 µA
